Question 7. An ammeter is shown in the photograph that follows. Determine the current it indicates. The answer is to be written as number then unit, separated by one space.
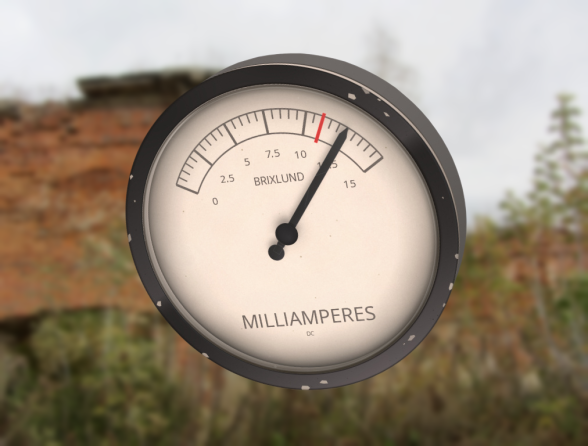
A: 12.5 mA
